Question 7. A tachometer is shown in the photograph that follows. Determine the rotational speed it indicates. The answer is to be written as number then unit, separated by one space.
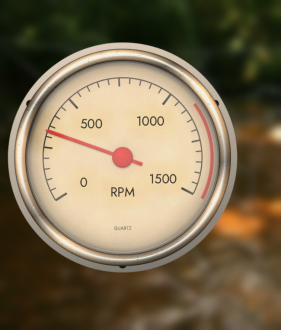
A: 325 rpm
